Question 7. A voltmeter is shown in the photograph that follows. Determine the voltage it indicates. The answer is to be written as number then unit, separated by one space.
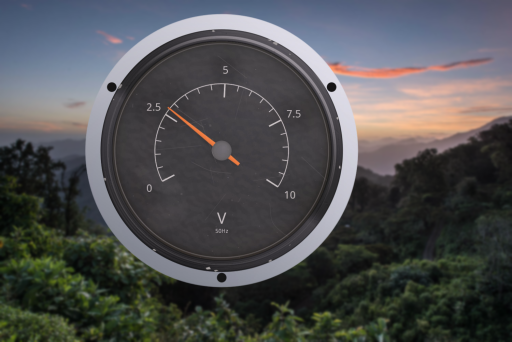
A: 2.75 V
